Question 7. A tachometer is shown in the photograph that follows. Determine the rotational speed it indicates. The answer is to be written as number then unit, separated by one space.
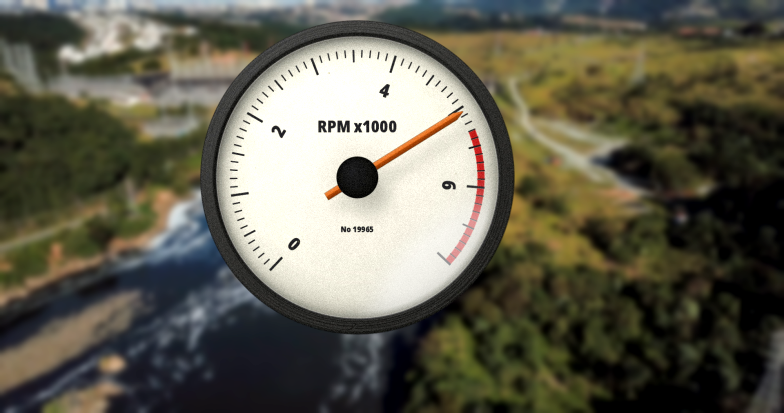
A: 5050 rpm
